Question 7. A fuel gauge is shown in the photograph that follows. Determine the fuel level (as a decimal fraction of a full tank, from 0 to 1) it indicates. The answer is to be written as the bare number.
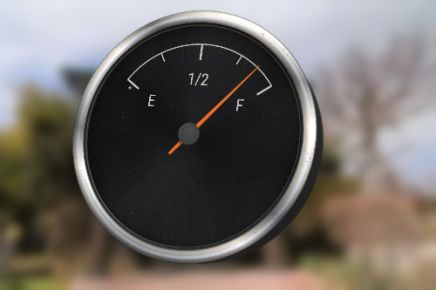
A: 0.875
